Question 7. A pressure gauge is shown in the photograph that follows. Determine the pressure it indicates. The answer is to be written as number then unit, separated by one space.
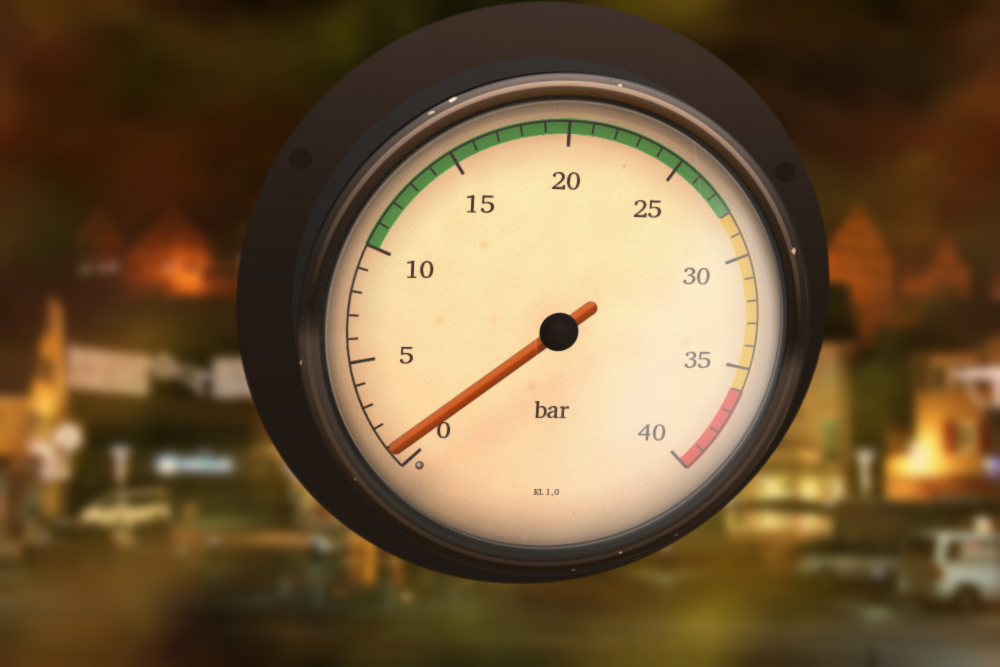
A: 1 bar
